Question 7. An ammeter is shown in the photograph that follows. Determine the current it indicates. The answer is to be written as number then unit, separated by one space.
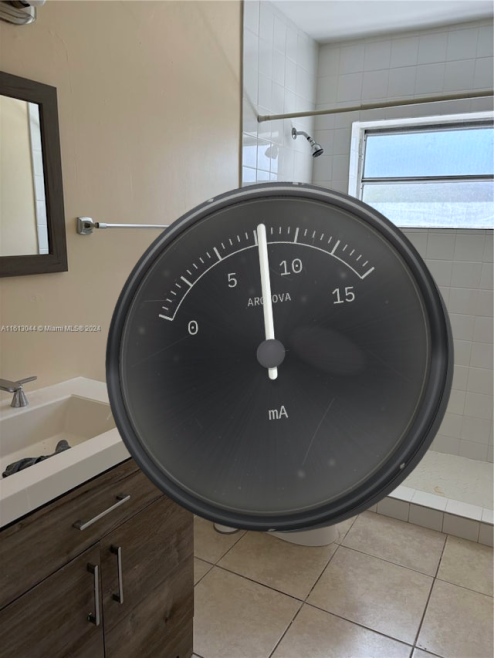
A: 8 mA
